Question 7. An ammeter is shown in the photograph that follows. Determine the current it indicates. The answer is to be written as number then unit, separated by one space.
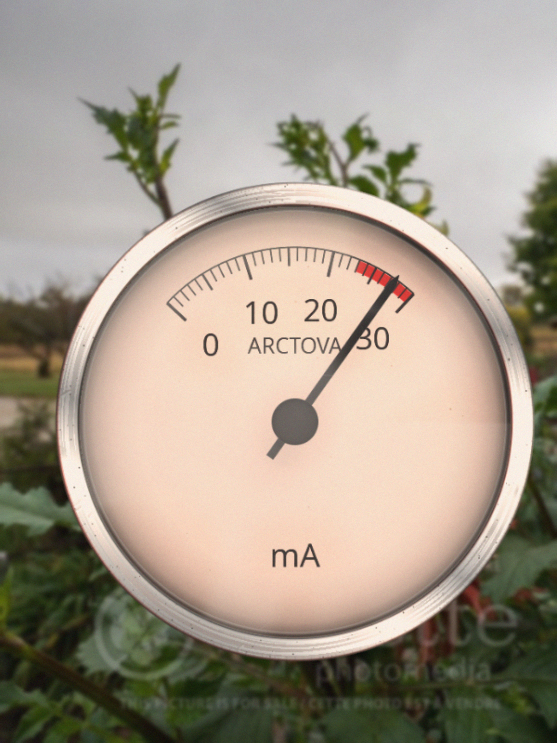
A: 27.5 mA
